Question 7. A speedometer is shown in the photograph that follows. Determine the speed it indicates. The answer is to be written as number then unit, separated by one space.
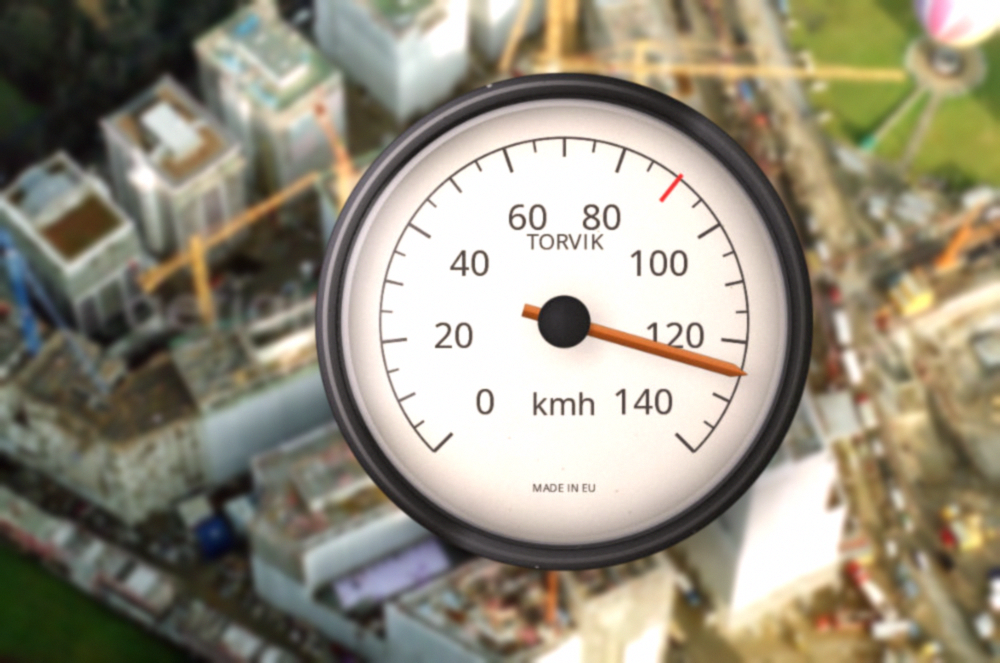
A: 125 km/h
